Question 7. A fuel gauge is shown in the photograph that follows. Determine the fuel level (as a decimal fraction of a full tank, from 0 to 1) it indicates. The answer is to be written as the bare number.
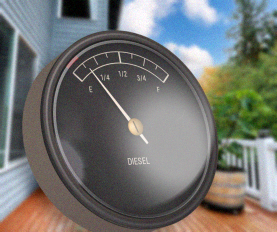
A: 0.125
